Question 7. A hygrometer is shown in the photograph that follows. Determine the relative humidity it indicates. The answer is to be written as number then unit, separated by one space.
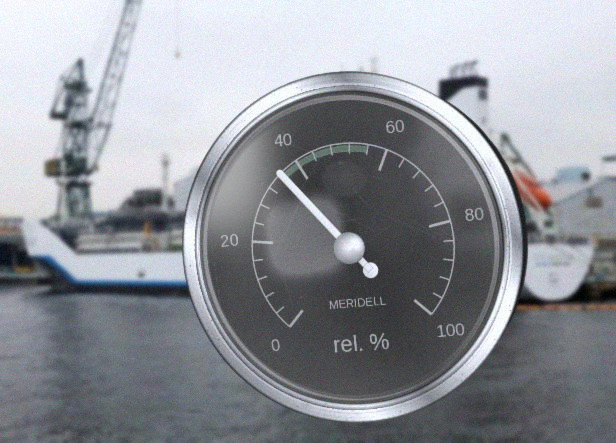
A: 36 %
